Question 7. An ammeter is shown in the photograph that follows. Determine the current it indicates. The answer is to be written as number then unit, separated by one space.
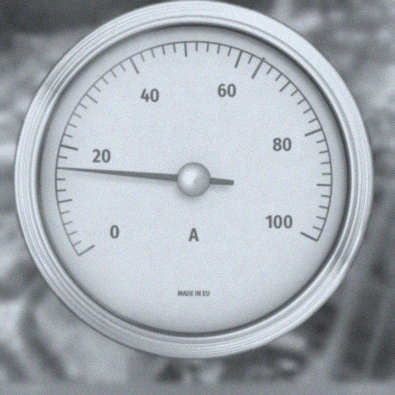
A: 16 A
